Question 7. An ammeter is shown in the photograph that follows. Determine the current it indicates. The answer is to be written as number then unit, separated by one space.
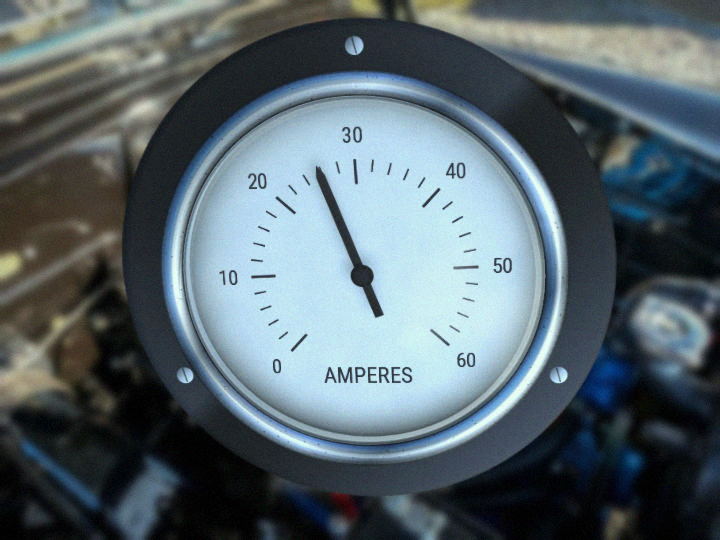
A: 26 A
